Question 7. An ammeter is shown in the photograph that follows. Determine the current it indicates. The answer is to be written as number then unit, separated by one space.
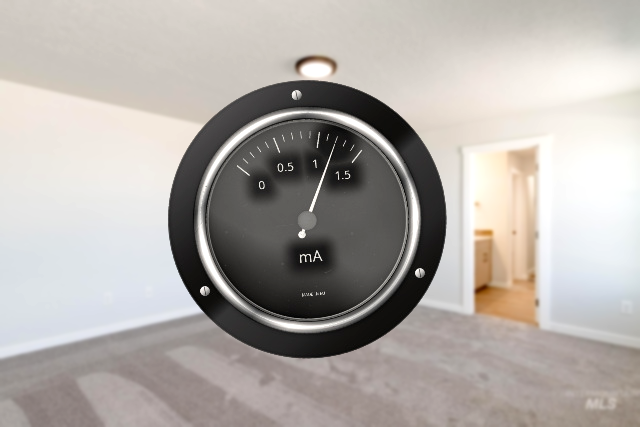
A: 1.2 mA
